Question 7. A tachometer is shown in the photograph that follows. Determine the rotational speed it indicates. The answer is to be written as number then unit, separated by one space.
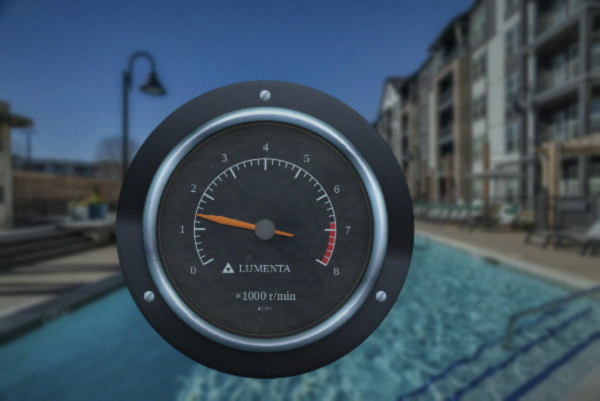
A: 1400 rpm
